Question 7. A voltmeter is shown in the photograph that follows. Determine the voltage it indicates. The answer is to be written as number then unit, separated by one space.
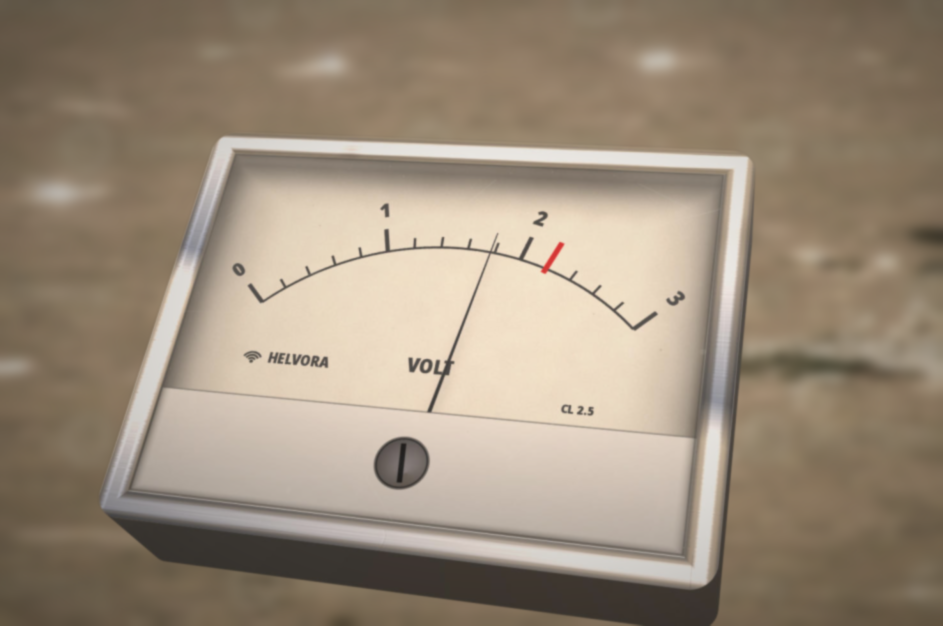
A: 1.8 V
